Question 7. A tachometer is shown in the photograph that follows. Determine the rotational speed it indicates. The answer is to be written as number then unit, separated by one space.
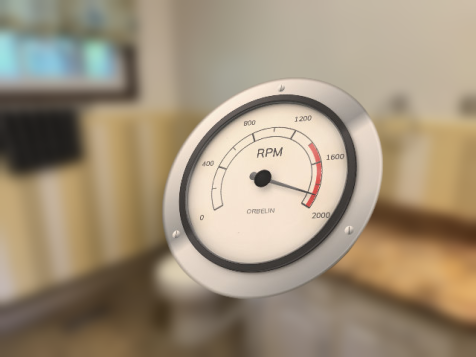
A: 1900 rpm
